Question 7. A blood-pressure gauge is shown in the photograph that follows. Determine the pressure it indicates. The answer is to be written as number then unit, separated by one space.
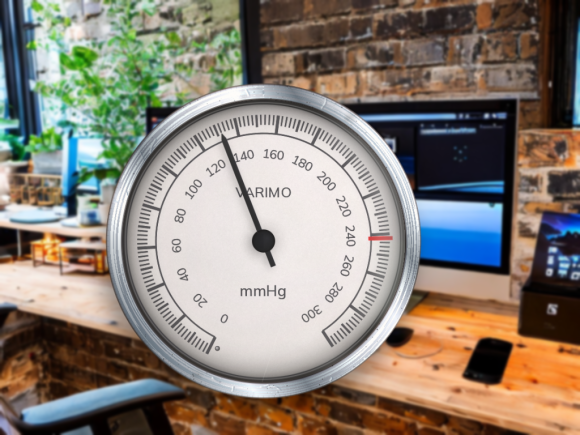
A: 132 mmHg
